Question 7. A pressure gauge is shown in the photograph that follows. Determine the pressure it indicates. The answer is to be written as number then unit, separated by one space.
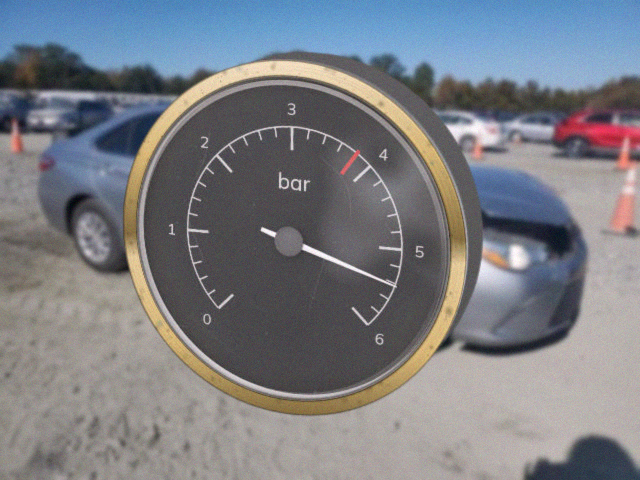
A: 5.4 bar
